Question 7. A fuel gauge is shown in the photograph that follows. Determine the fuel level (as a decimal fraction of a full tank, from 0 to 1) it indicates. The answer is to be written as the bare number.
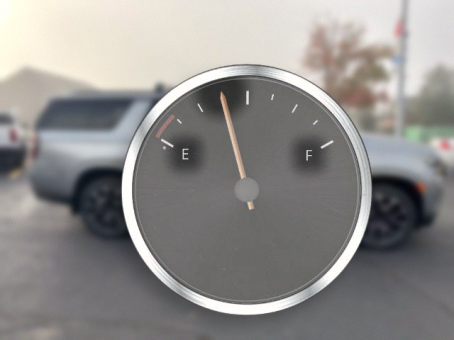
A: 0.375
